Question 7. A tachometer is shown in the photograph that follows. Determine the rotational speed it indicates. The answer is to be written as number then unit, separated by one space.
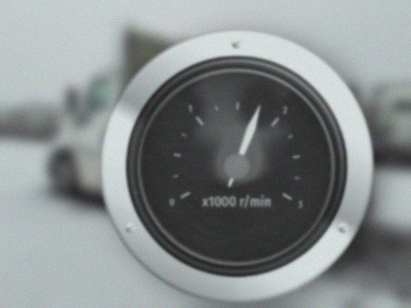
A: 1750 rpm
